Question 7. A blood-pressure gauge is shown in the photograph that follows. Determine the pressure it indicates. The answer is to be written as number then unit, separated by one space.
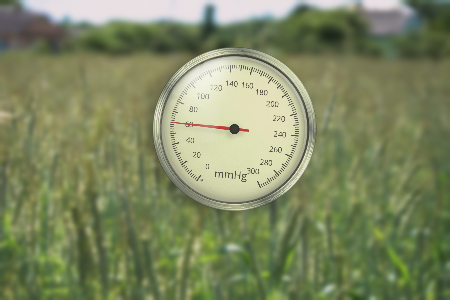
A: 60 mmHg
